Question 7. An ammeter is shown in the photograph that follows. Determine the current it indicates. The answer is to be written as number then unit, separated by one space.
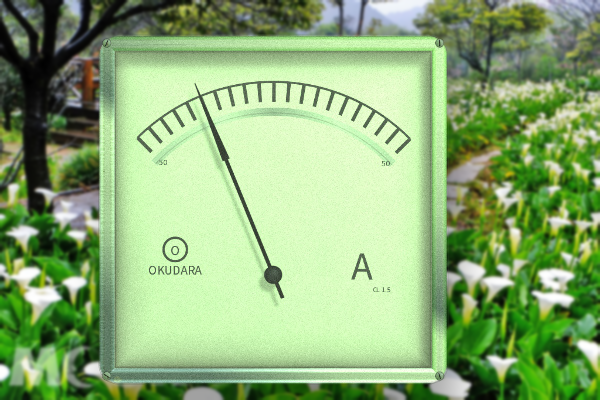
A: -25 A
